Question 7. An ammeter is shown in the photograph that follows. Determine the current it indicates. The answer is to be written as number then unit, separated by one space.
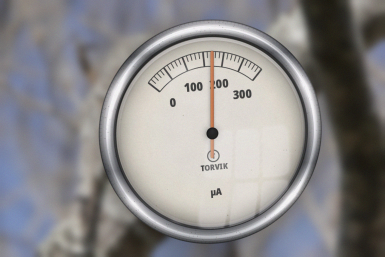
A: 170 µA
